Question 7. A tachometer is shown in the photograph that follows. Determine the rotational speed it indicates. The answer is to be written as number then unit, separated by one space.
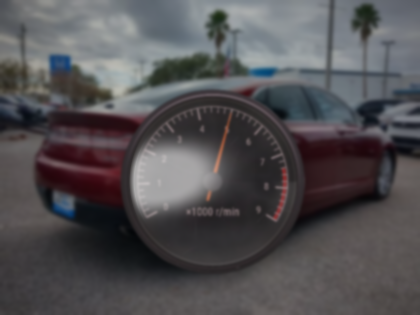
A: 5000 rpm
